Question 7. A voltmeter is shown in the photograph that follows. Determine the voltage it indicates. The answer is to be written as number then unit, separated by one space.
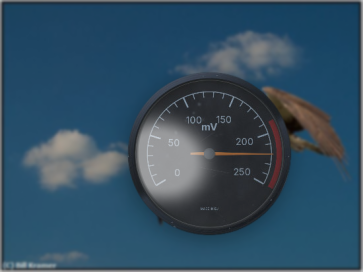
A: 220 mV
